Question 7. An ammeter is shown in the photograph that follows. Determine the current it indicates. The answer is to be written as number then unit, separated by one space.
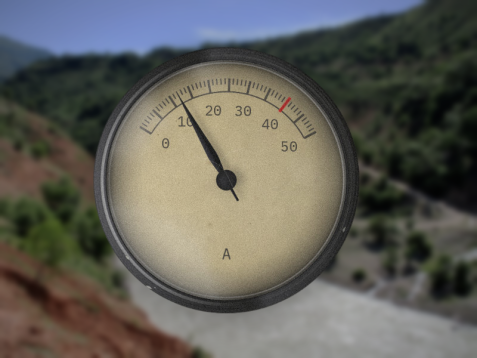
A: 12 A
